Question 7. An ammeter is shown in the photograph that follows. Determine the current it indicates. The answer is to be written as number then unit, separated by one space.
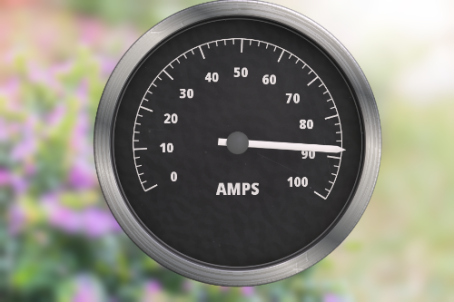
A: 88 A
